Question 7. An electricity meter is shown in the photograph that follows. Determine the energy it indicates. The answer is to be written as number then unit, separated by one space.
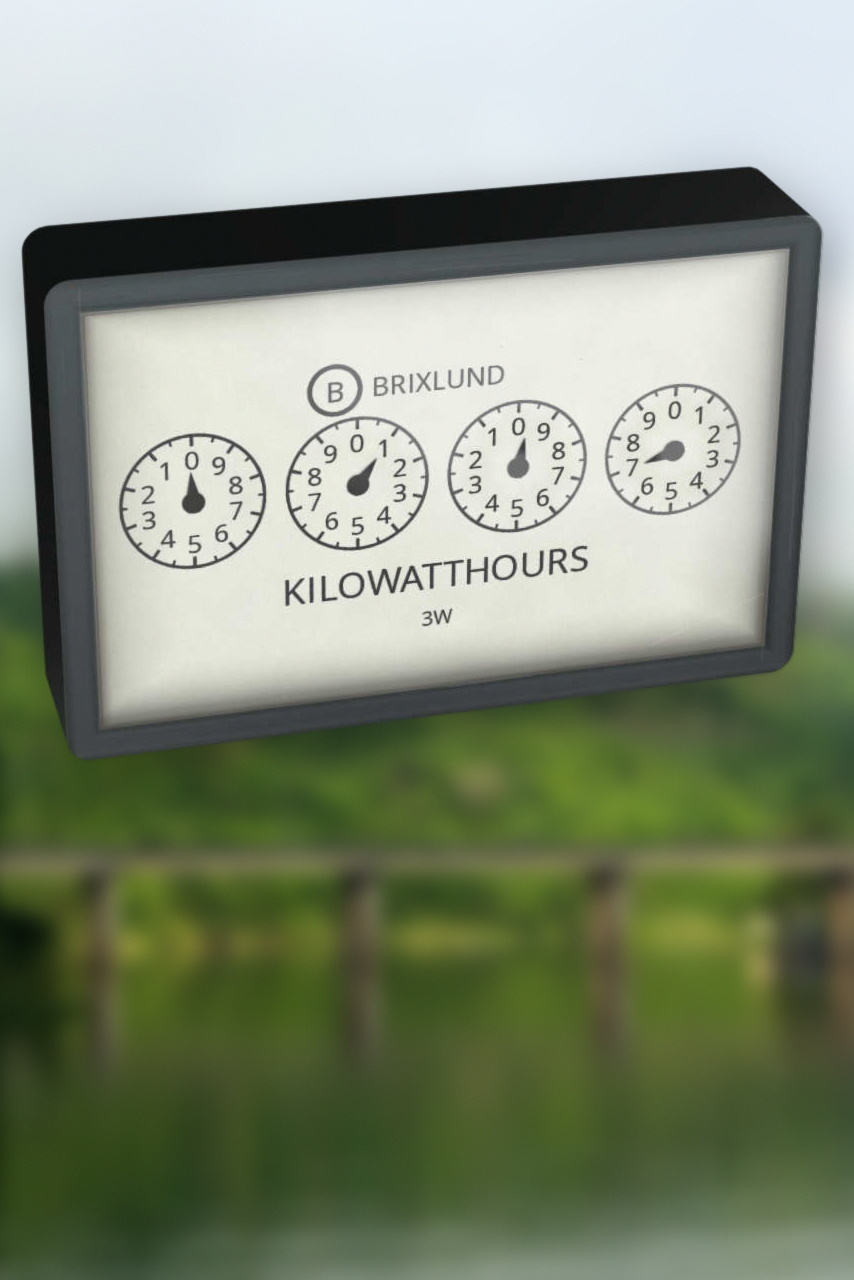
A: 97 kWh
